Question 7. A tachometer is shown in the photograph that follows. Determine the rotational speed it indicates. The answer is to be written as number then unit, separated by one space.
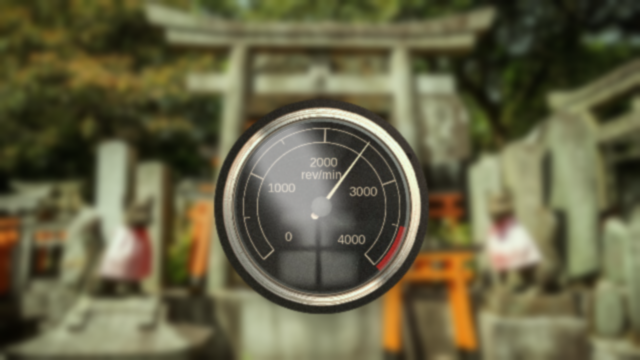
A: 2500 rpm
